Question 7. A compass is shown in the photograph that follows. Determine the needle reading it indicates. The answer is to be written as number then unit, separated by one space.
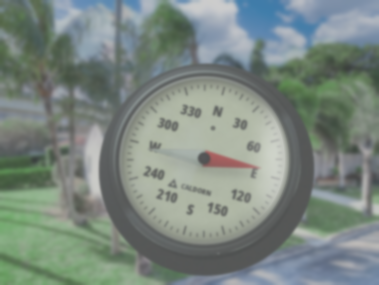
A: 85 °
